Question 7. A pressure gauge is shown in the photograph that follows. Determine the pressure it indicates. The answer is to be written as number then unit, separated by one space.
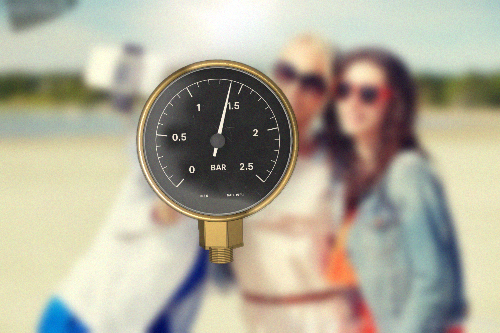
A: 1.4 bar
